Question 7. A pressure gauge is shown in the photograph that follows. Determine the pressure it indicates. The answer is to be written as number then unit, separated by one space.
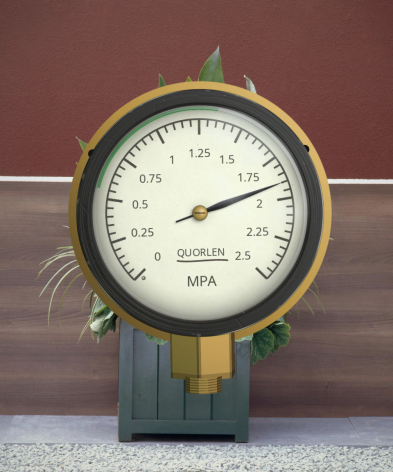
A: 1.9 MPa
